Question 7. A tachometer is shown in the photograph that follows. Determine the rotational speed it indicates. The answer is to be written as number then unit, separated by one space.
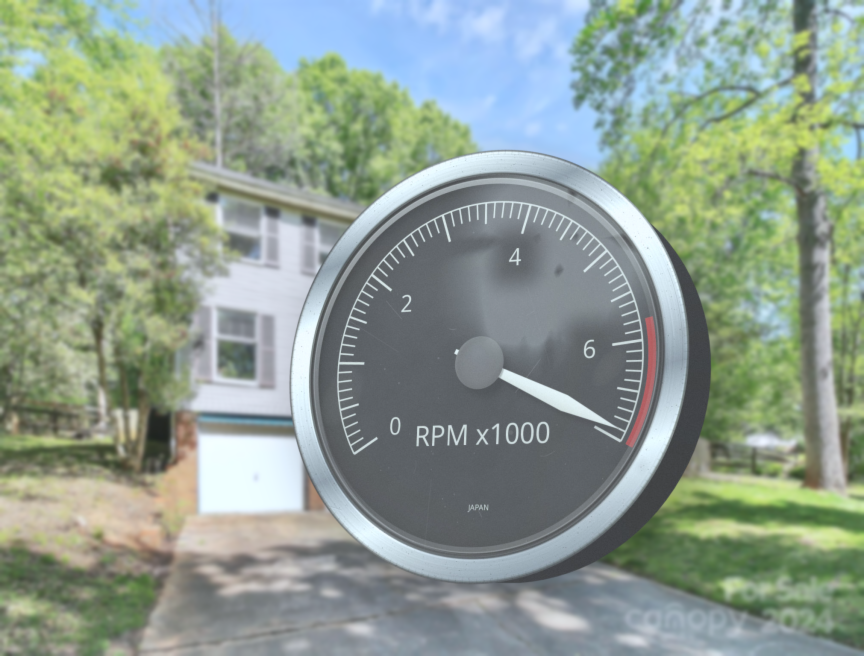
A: 6900 rpm
